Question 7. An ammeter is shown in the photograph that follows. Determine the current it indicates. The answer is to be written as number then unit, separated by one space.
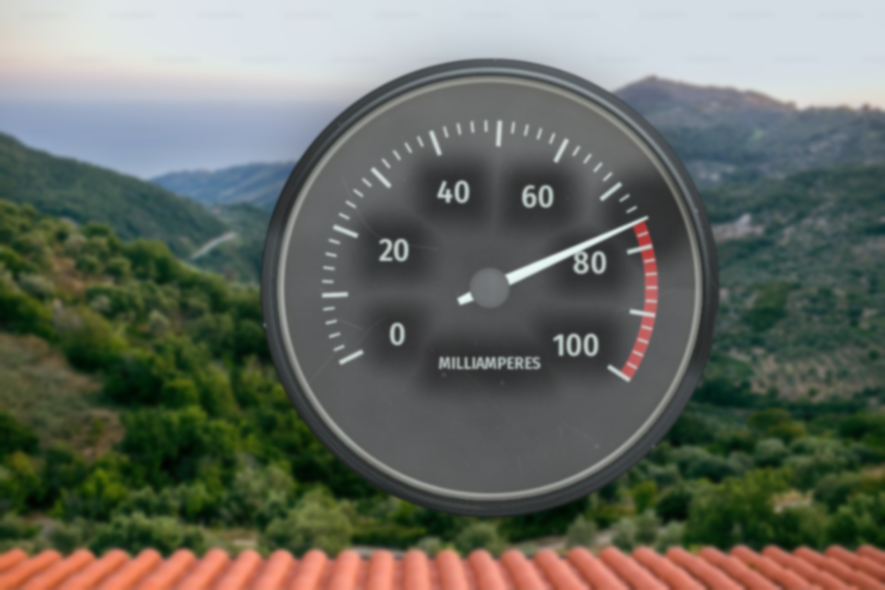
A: 76 mA
